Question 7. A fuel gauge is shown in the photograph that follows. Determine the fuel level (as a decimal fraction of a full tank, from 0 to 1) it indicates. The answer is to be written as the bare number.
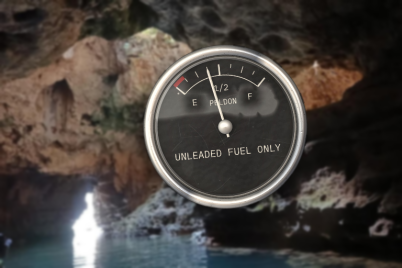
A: 0.375
